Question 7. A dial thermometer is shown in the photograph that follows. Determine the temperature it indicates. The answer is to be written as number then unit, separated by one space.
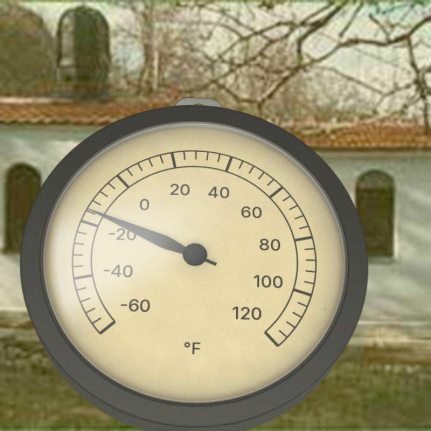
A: -16 °F
